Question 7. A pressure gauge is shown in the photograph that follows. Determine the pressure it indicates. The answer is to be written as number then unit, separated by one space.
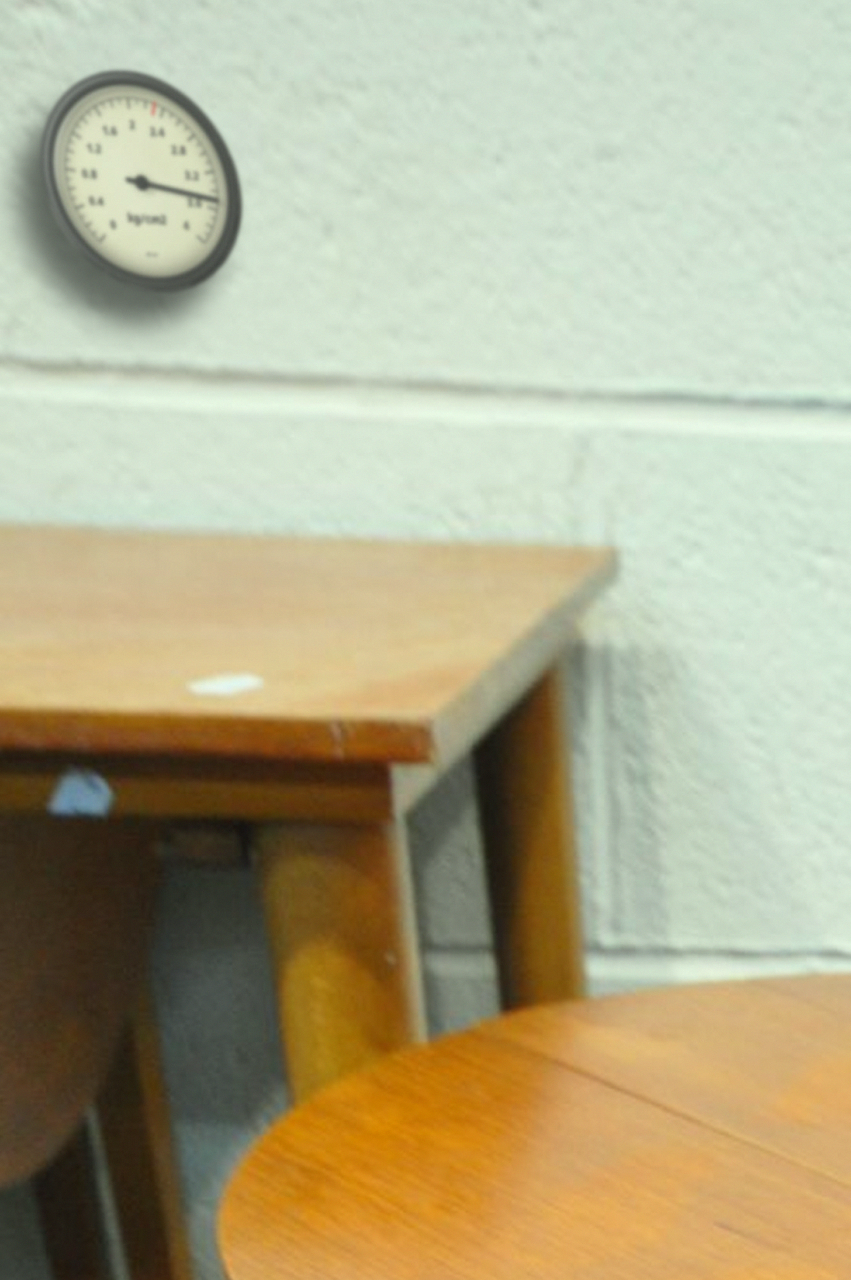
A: 3.5 kg/cm²
